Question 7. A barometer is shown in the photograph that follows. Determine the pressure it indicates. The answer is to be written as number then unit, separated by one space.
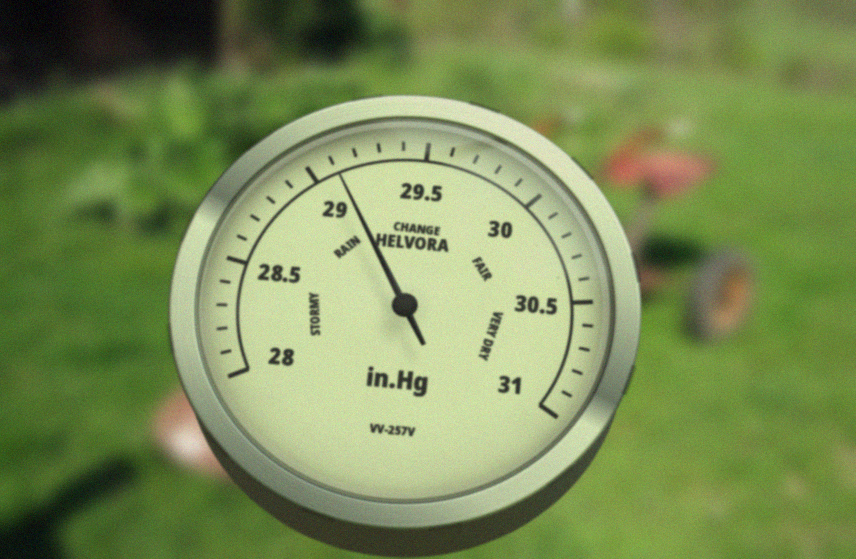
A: 29.1 inHg
